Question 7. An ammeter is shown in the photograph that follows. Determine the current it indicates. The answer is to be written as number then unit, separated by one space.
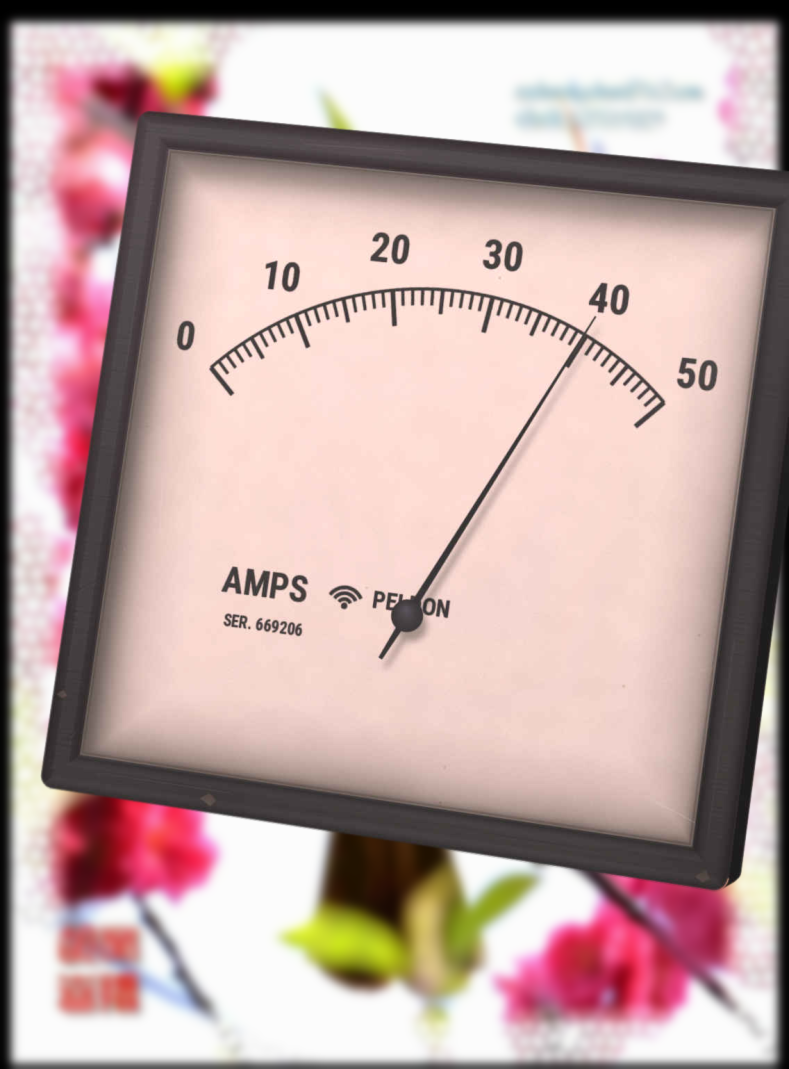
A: 40 A
